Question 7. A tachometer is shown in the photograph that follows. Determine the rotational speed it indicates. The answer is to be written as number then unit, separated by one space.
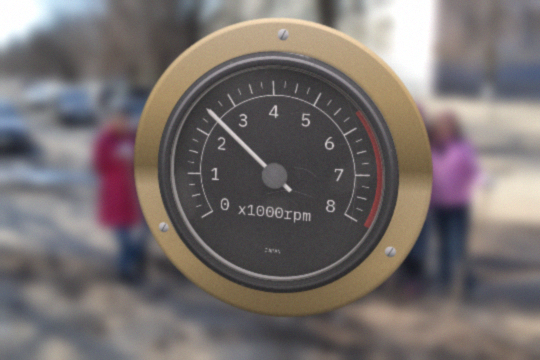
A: 2500 rpm
